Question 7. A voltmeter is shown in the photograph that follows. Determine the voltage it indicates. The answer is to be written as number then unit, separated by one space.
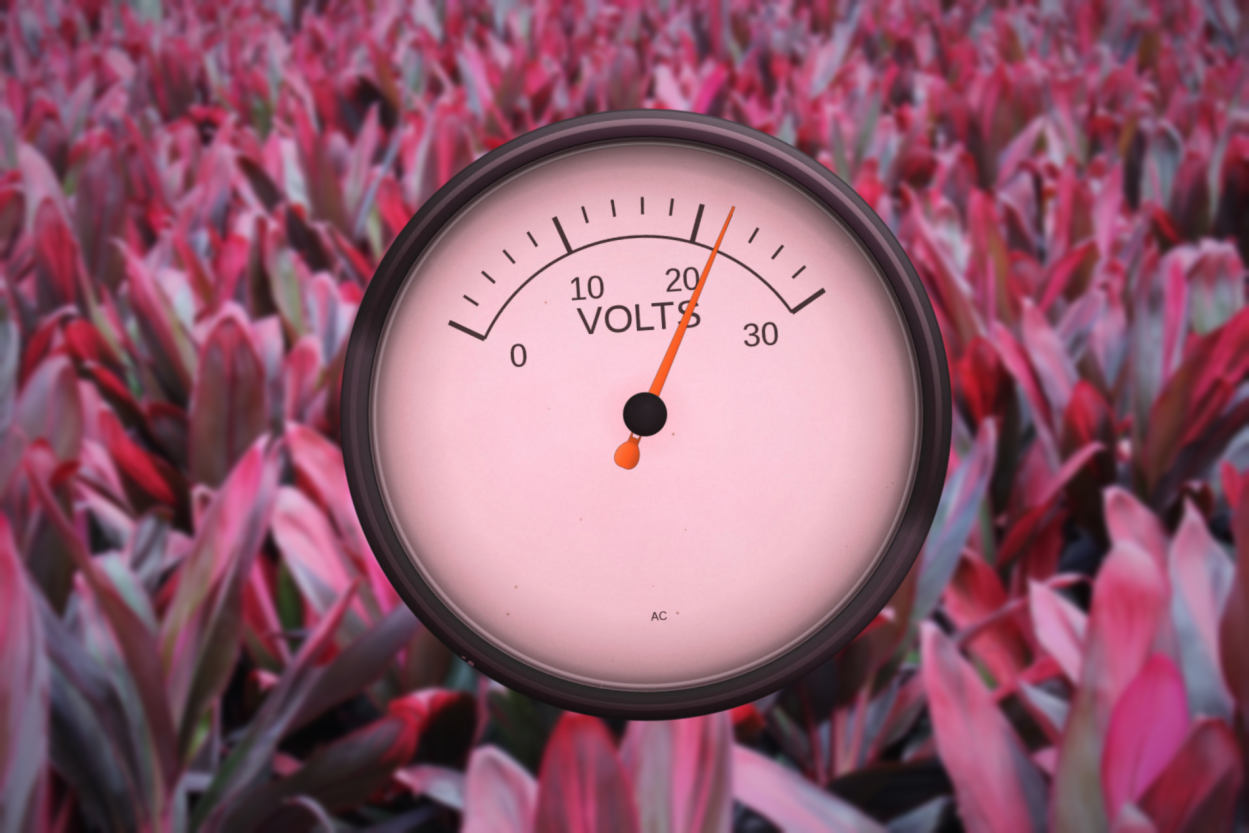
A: 22 V
